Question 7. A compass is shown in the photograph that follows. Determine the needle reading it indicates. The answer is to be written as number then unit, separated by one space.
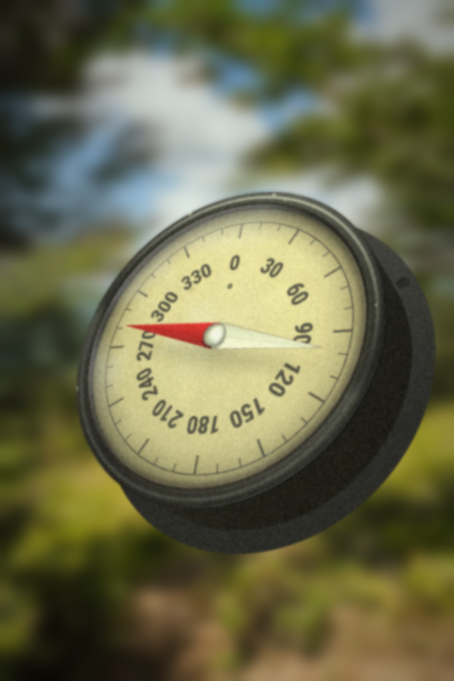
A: 280 °
